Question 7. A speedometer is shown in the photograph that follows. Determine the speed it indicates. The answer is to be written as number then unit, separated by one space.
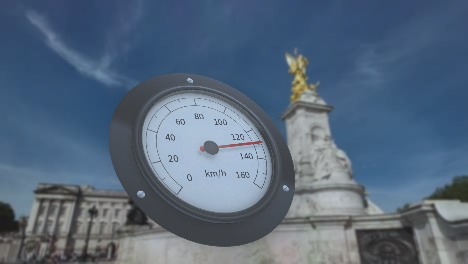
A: 130 km/h
